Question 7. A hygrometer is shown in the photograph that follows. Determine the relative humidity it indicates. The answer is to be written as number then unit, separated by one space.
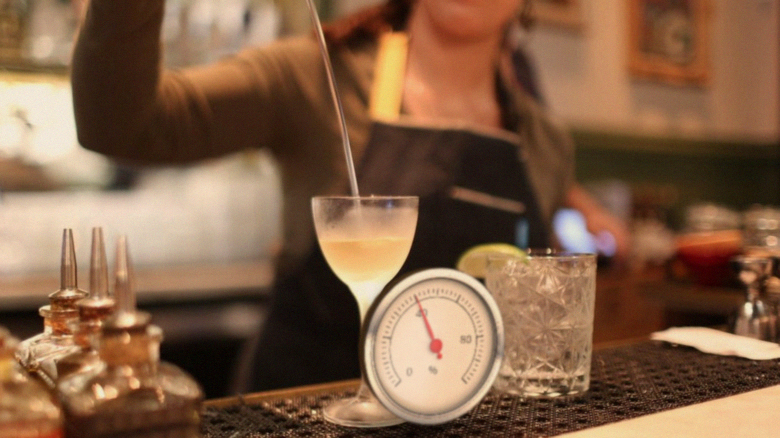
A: 40 %
